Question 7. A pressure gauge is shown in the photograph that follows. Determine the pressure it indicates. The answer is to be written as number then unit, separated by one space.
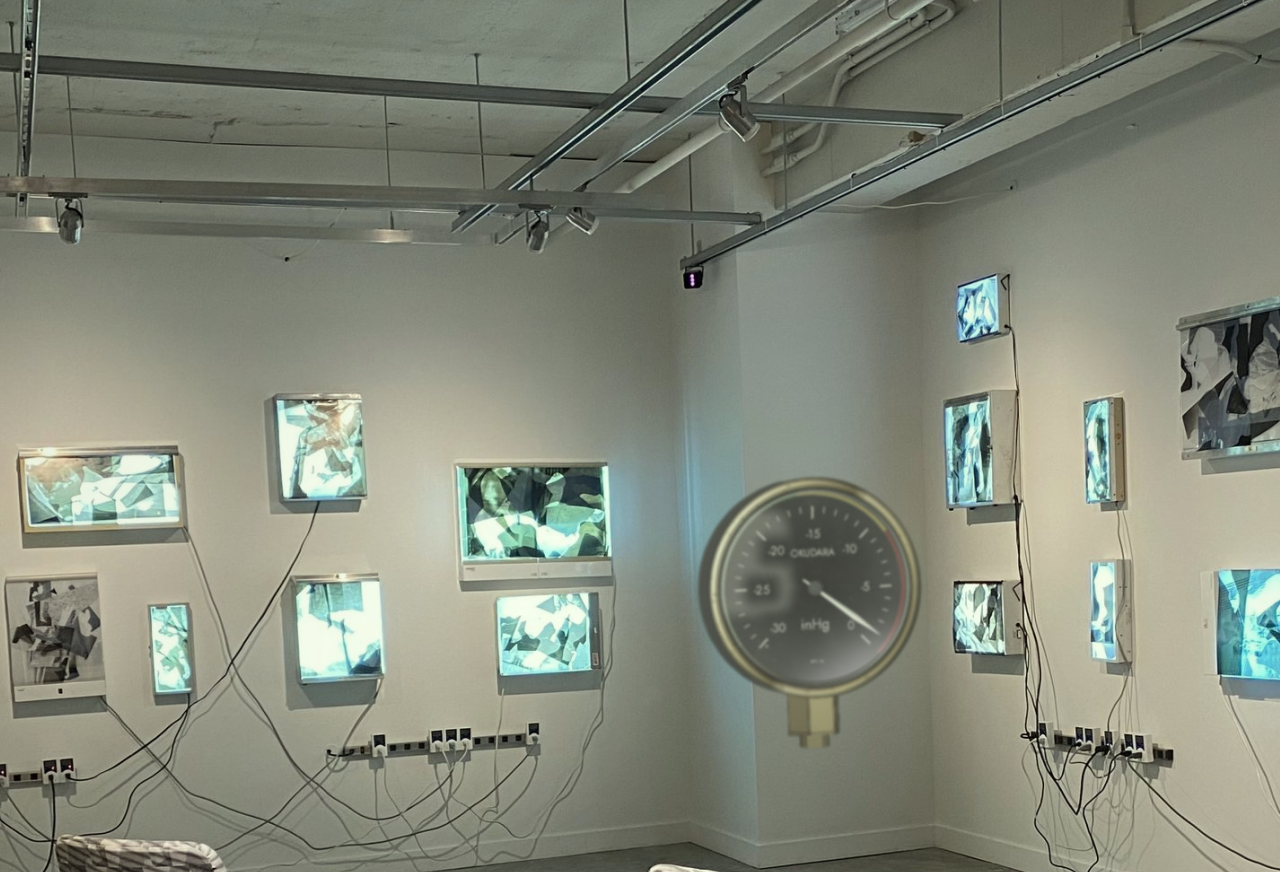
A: -1 inHg
